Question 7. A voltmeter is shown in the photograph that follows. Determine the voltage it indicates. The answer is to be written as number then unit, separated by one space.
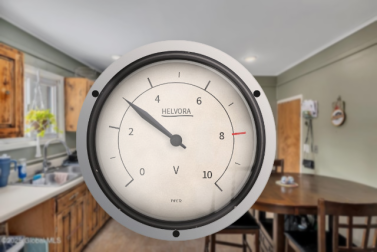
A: 3 V
